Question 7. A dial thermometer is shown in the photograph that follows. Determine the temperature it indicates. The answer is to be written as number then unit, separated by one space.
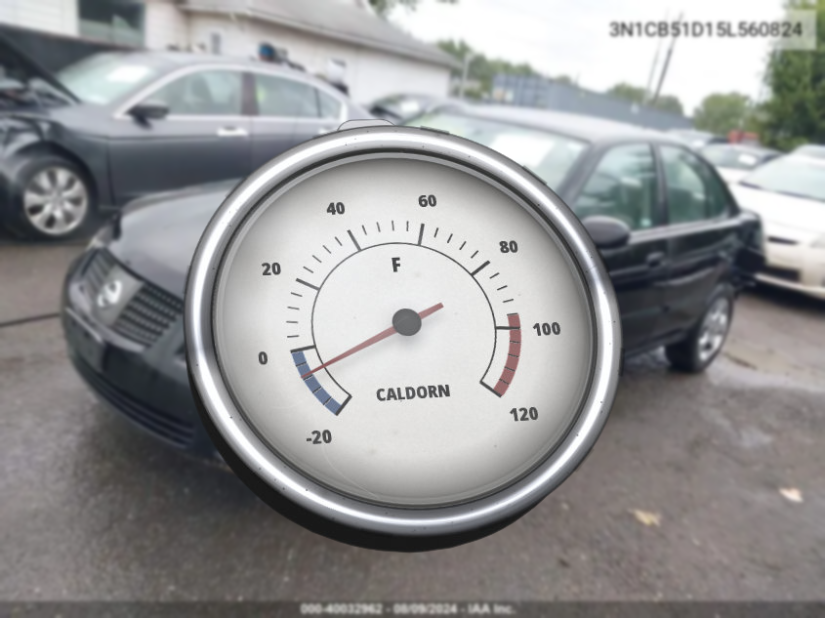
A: -8 °F
